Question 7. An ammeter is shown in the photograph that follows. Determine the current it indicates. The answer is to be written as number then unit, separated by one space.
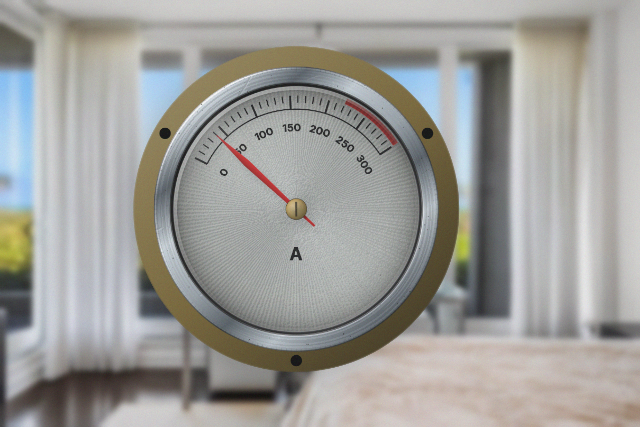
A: 40 A
